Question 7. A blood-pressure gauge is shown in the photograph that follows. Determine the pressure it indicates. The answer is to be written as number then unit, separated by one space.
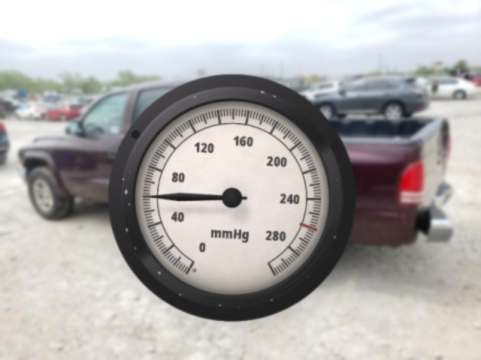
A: 60 mmHg
